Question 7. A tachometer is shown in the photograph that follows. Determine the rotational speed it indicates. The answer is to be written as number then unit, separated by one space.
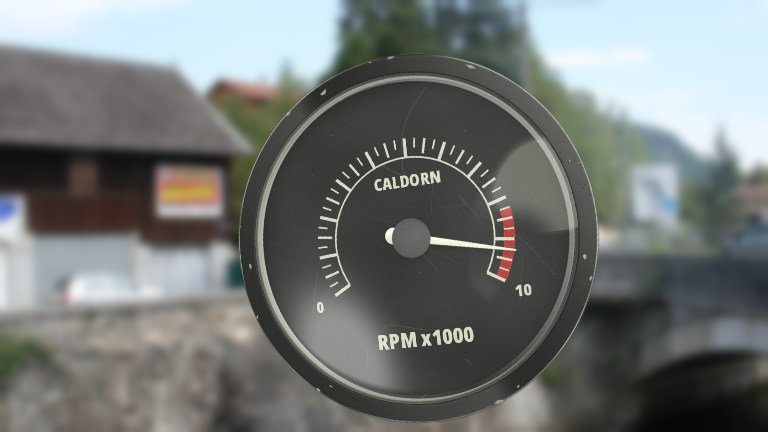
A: 9250 rpm
